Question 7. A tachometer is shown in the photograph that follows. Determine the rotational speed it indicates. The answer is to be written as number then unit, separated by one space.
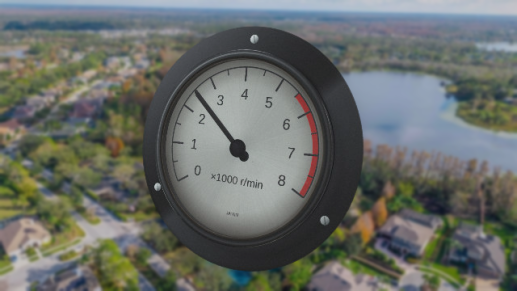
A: 2500 rpm
